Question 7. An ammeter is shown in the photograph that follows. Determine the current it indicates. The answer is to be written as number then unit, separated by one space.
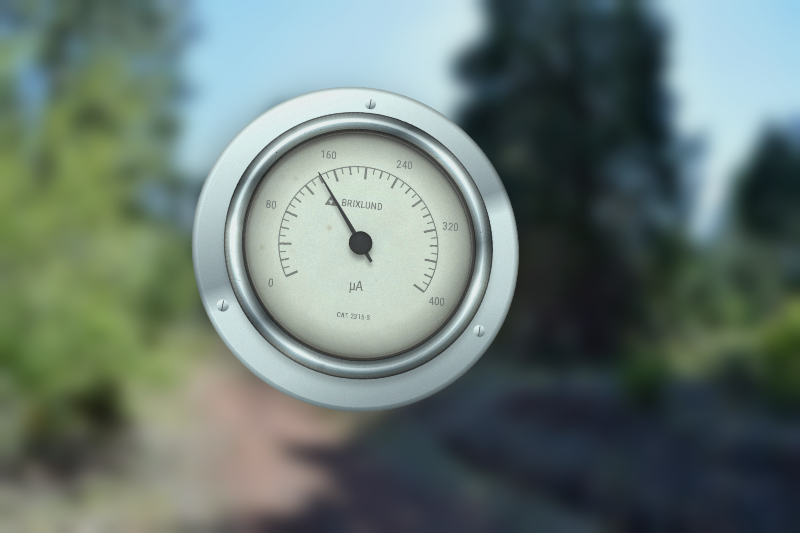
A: 140 µA
